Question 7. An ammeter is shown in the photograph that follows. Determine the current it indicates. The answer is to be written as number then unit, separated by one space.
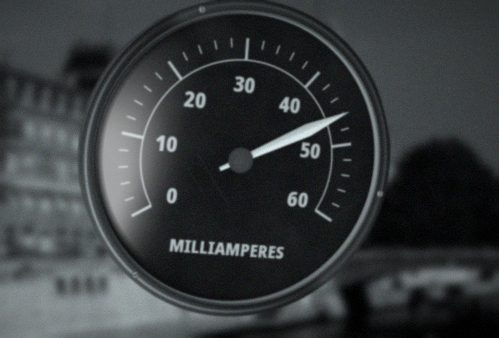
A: 46 mA
